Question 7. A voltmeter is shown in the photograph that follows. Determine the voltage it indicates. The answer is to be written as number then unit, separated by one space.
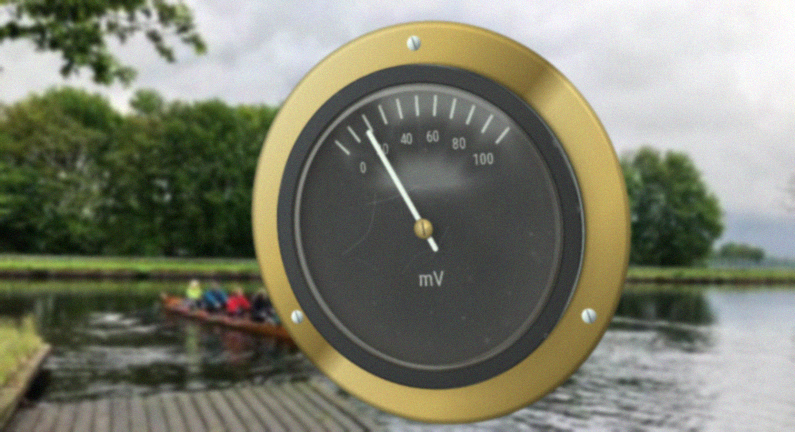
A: 20 mV
